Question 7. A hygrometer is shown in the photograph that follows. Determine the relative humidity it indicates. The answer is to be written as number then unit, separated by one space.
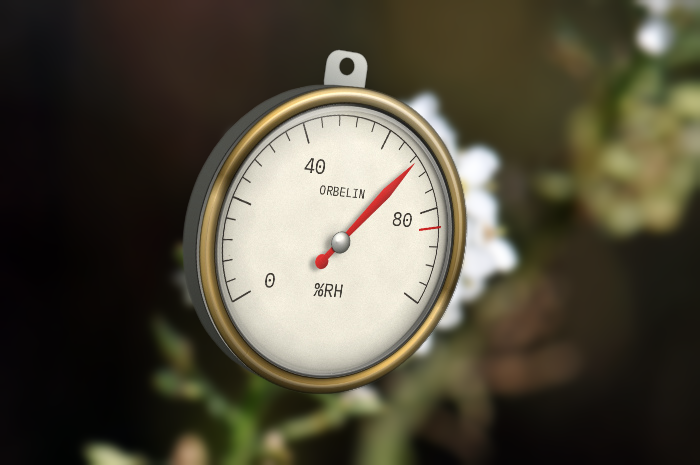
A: 68 %
